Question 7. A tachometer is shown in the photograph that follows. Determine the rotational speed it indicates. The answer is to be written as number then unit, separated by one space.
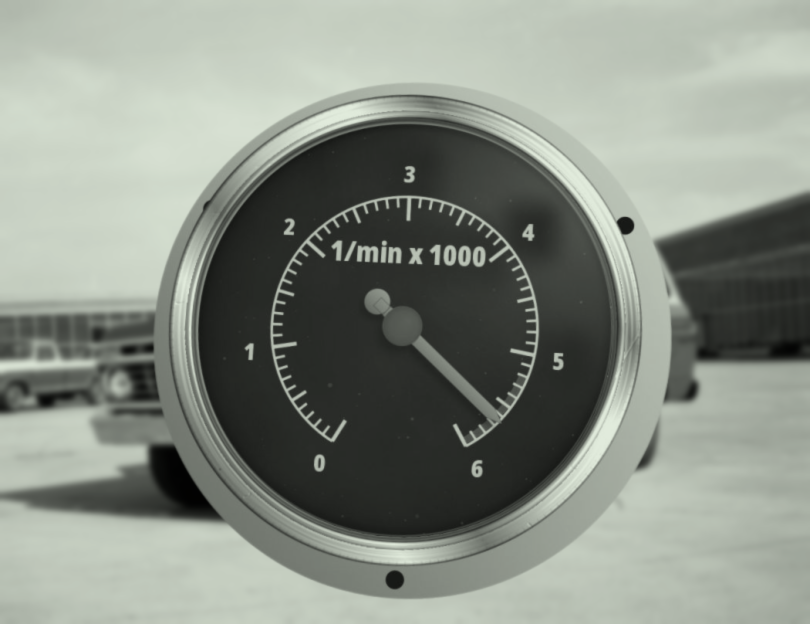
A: 5650 rpm
